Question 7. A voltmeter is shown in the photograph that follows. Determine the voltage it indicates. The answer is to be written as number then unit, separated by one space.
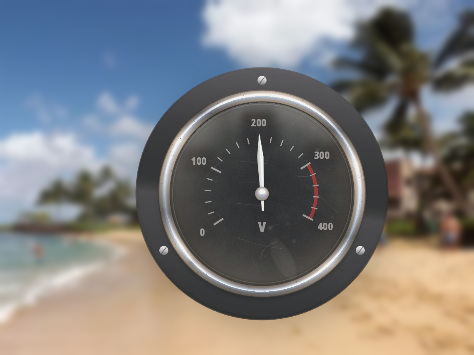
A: 200 V
